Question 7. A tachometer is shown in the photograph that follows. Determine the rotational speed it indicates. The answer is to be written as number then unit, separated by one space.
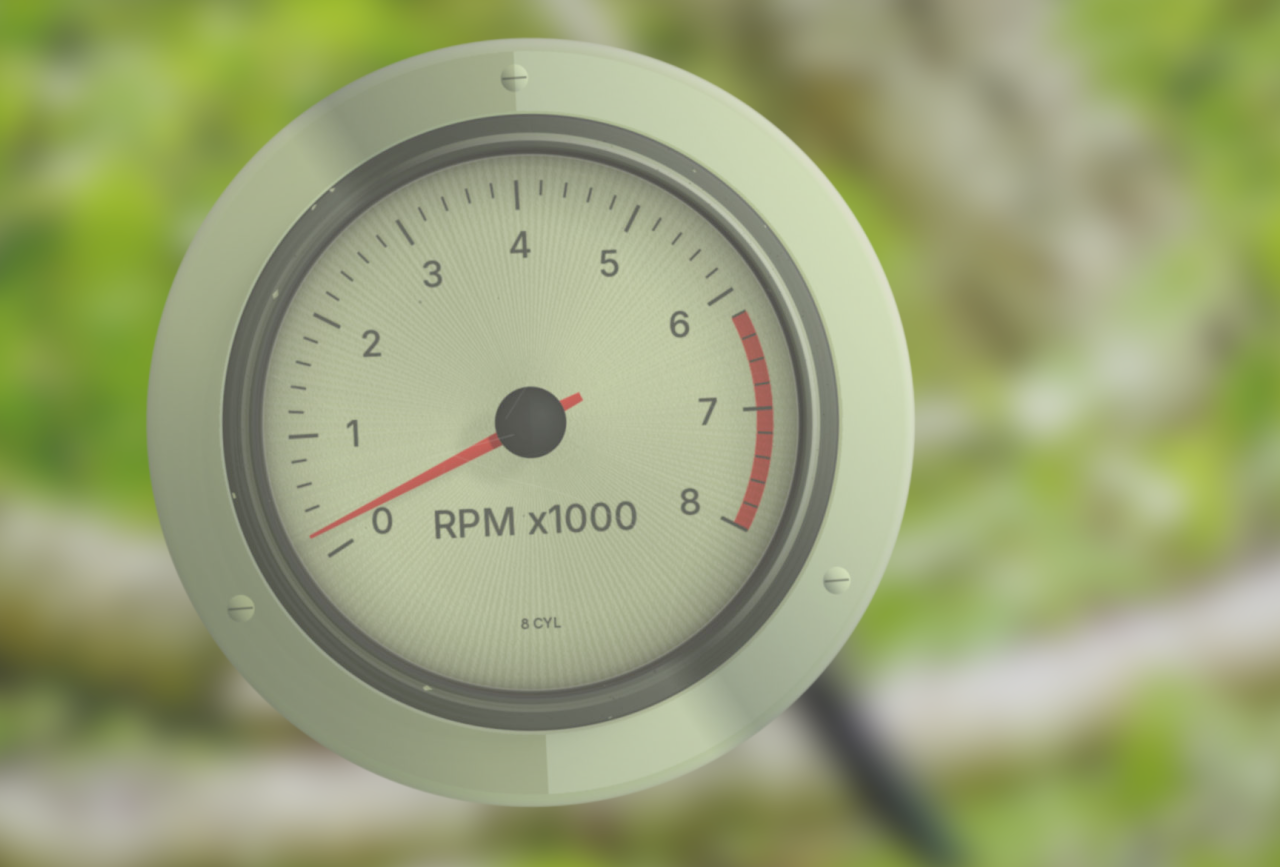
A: 200 rpm
